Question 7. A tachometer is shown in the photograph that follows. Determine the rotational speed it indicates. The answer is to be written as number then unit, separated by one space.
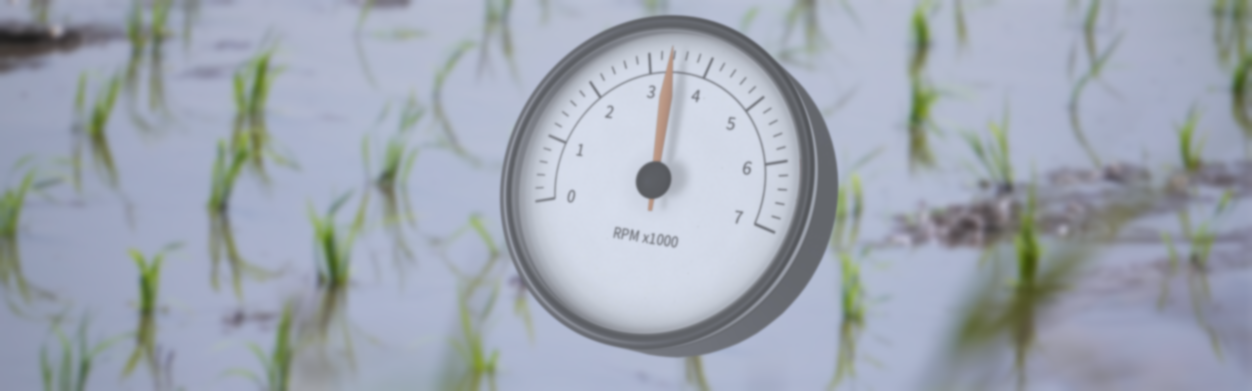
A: 3400 rpm
